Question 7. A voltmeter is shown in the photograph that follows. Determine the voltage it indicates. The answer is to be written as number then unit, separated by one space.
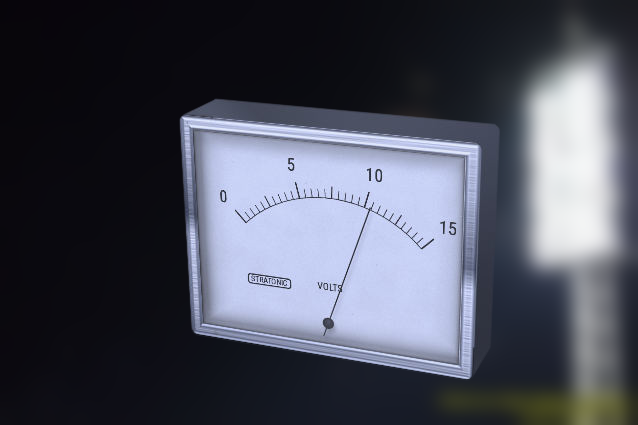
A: 10.5 V
